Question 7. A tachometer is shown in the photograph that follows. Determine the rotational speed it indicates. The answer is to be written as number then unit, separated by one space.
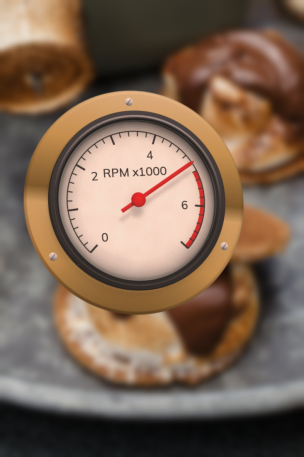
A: 5000 rpm
